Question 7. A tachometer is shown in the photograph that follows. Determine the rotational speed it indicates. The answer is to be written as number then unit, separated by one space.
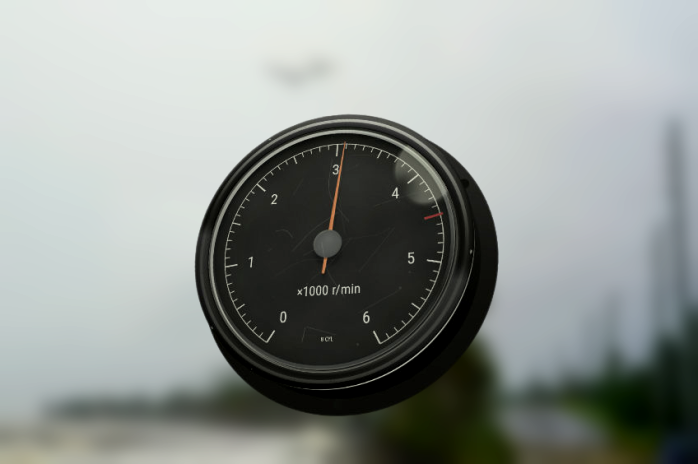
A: 3100 rpm
